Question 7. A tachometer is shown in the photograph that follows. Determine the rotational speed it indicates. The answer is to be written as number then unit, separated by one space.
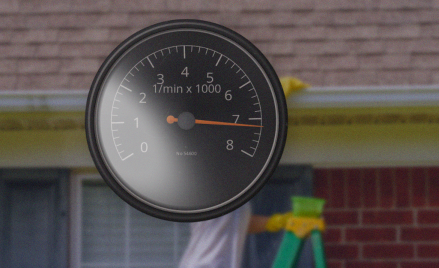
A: 7200 rpm
